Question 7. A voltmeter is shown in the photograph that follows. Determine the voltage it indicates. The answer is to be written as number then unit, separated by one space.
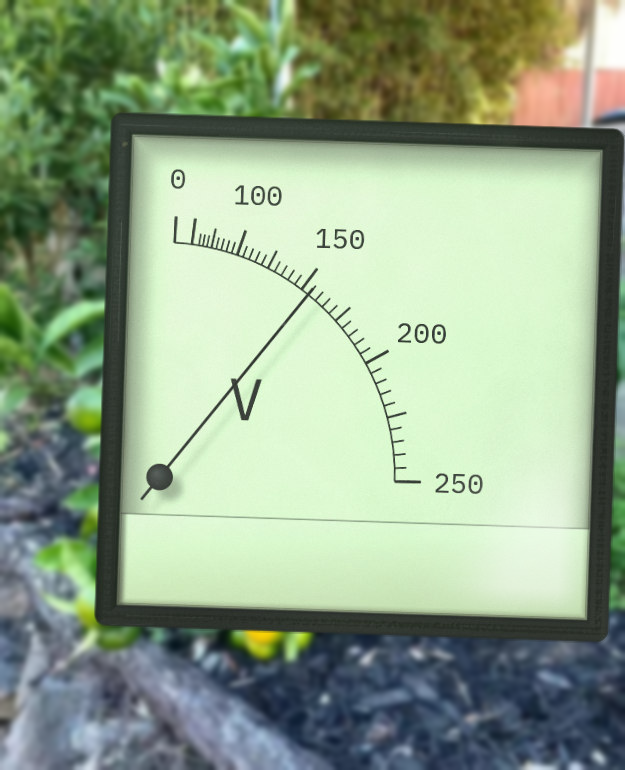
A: 155 V
